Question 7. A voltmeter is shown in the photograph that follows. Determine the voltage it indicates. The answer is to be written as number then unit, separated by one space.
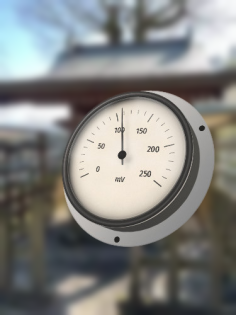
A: 110 mV
